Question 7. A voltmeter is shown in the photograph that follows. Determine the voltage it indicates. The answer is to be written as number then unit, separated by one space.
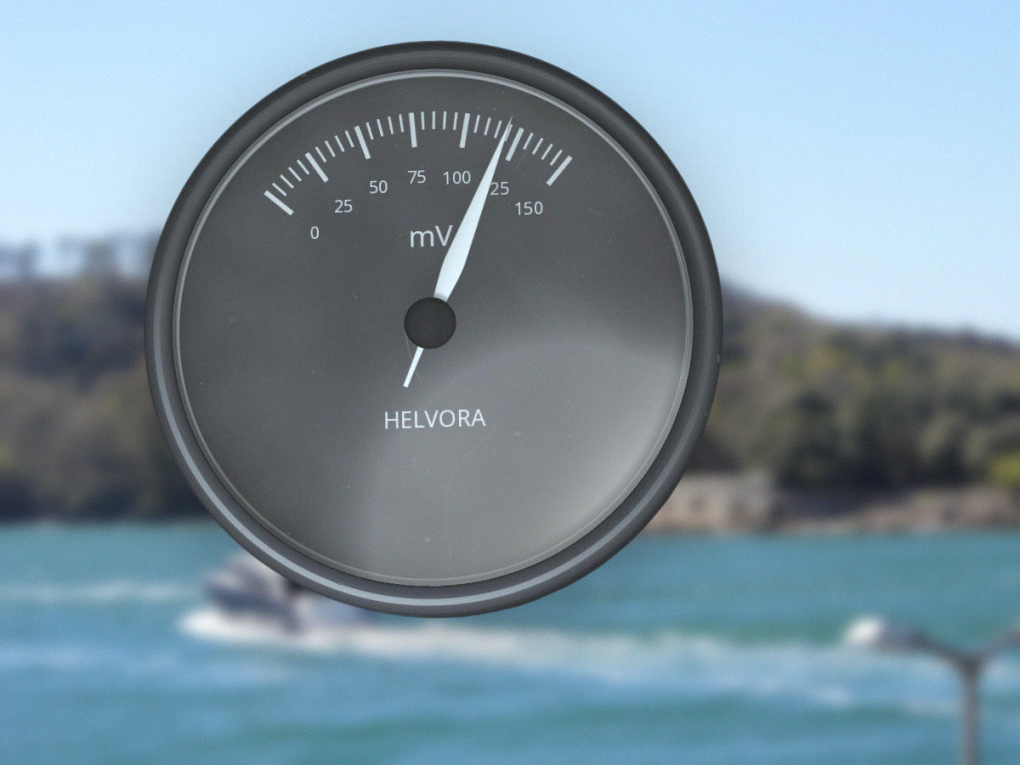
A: 120 mV
